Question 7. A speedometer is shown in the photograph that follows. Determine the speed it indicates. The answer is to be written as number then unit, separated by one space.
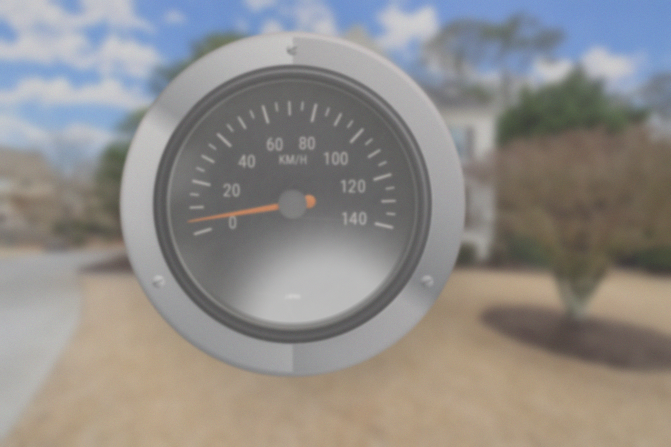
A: 5 km/h
